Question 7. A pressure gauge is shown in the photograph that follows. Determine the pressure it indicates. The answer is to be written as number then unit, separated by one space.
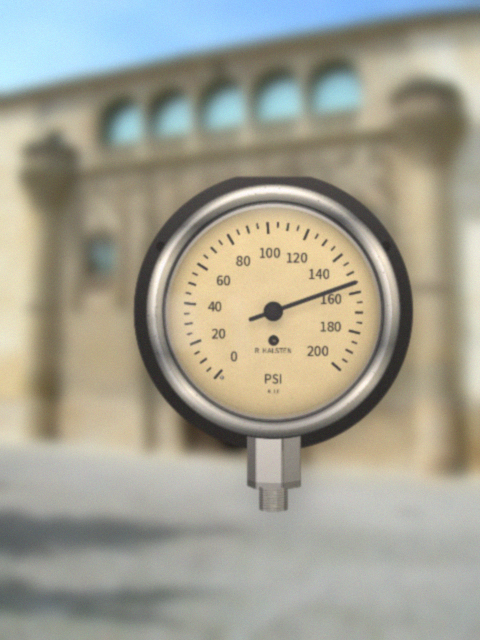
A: 155 psi
